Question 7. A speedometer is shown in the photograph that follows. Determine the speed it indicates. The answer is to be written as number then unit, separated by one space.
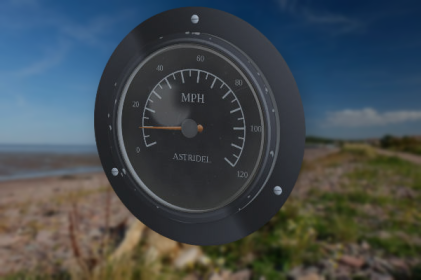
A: 10 mph
